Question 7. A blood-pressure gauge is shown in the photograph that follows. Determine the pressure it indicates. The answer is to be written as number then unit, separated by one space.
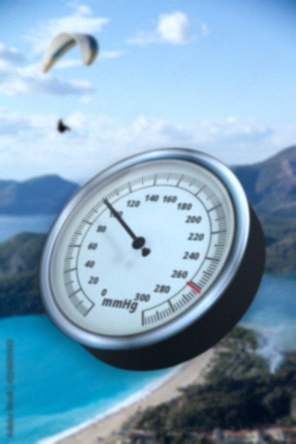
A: 100 mmHg
